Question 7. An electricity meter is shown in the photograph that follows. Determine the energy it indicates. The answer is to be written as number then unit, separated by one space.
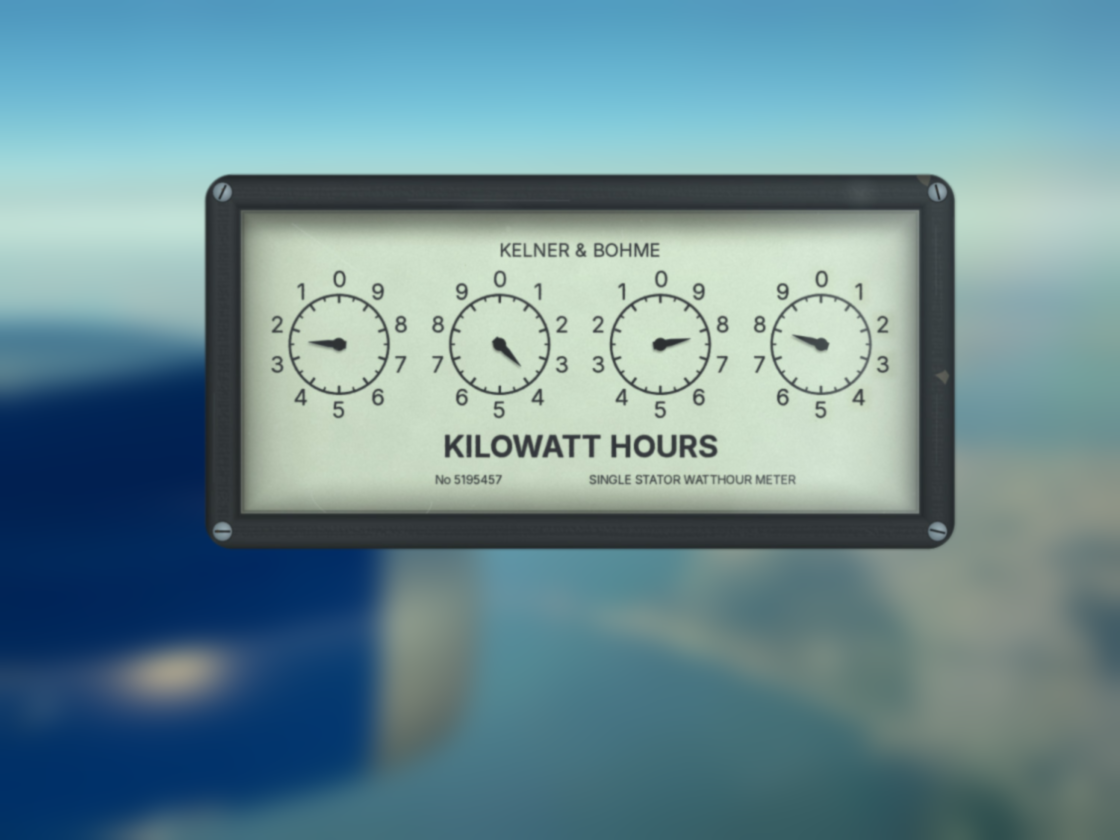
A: 2378 kWh
